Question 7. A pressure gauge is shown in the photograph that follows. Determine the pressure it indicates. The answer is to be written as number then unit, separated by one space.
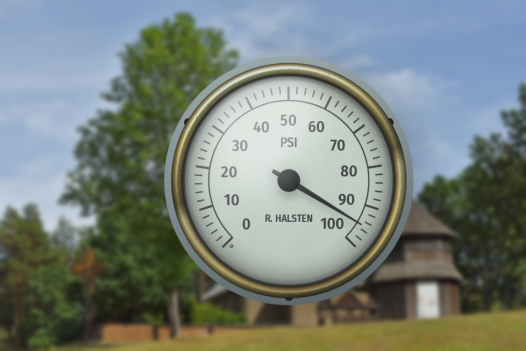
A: 95 psi
